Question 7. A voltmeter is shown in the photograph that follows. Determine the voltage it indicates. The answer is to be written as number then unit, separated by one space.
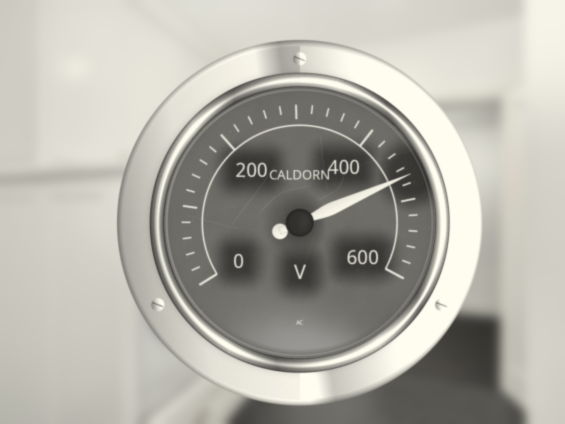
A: 470 V
